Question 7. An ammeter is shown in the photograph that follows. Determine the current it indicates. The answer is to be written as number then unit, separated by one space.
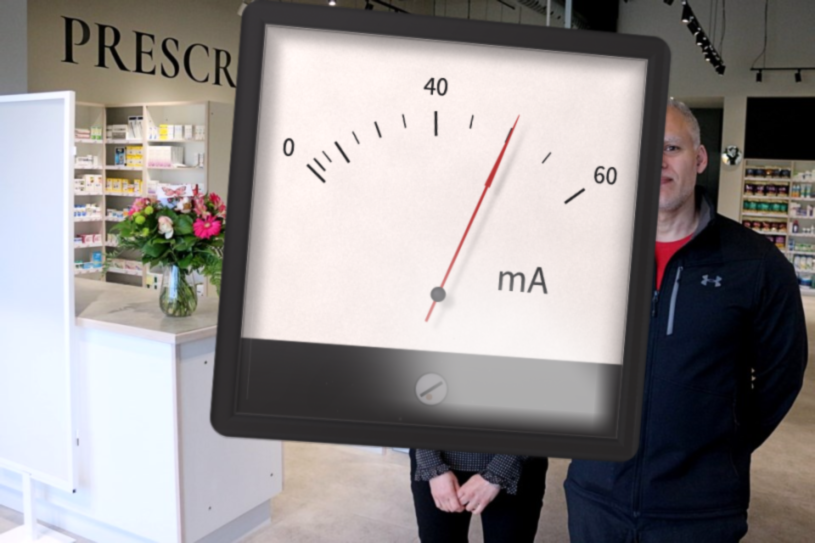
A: 50 mA
